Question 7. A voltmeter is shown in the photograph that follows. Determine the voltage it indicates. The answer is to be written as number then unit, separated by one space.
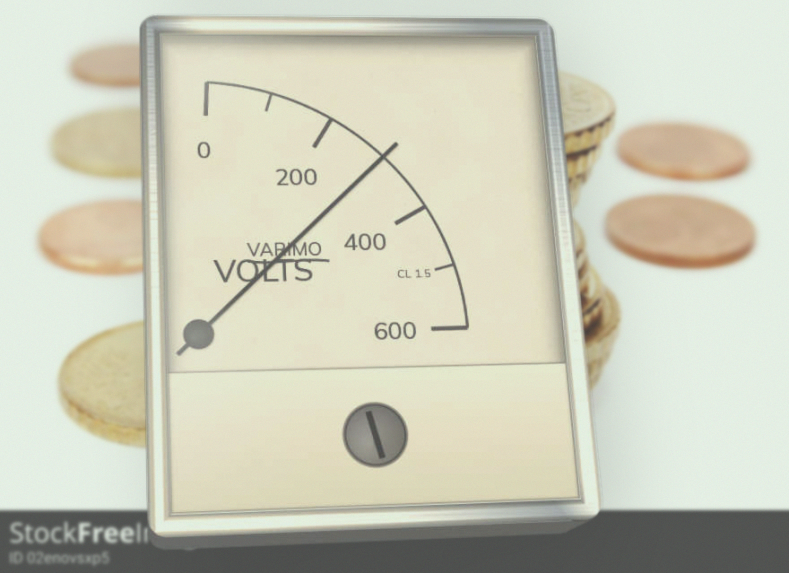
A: 300 V
